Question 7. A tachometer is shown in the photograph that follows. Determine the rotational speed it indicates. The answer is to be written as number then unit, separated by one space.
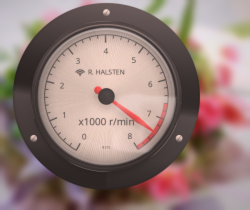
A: 7400 rpm
